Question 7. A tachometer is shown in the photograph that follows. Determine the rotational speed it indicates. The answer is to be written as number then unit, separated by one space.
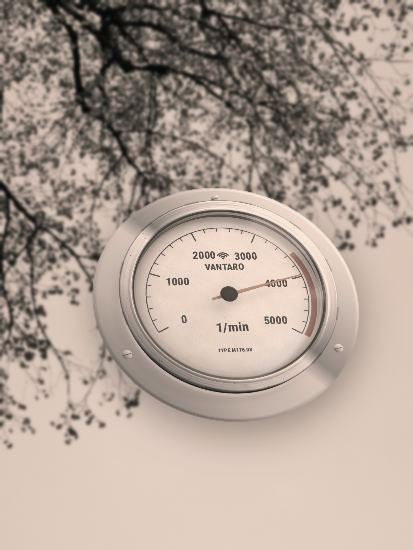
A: 4000 rpm
